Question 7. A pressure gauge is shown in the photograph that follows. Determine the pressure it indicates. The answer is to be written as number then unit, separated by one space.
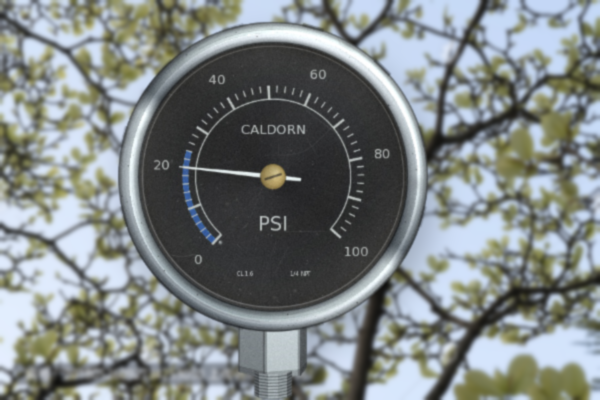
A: 20 psi
